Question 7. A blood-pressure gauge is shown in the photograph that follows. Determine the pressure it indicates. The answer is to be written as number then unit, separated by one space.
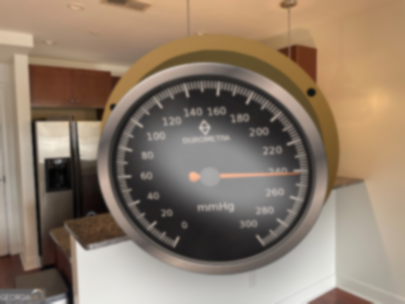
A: 240 mmHg
